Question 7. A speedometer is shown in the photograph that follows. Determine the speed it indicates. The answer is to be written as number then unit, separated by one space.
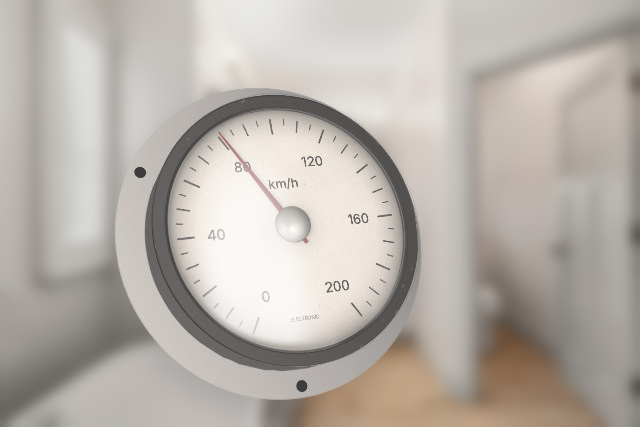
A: 80 km/h
